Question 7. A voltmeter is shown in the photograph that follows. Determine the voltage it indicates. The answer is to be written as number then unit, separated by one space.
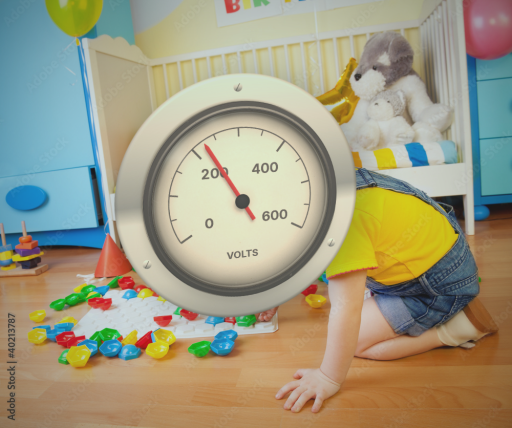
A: 225 V
